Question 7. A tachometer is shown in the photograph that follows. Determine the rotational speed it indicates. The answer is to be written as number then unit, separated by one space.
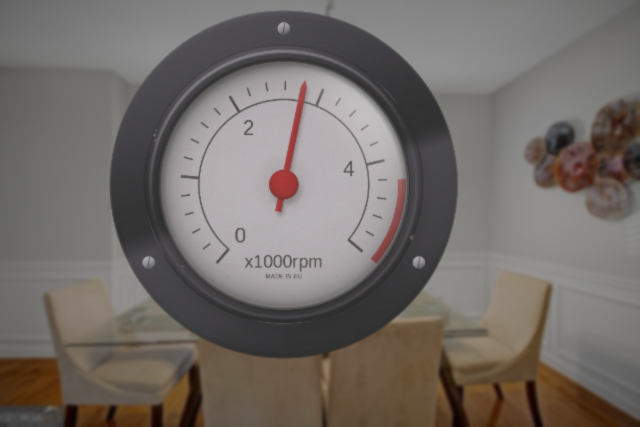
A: 2800 rpm
